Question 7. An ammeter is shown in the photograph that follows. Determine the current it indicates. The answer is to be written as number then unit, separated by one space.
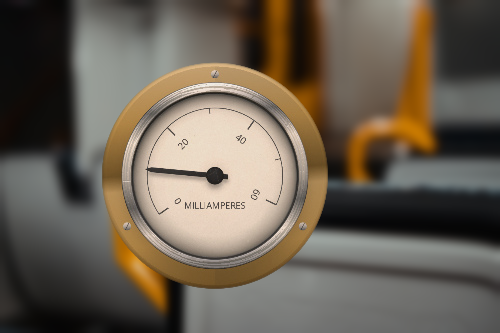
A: 10 mA
